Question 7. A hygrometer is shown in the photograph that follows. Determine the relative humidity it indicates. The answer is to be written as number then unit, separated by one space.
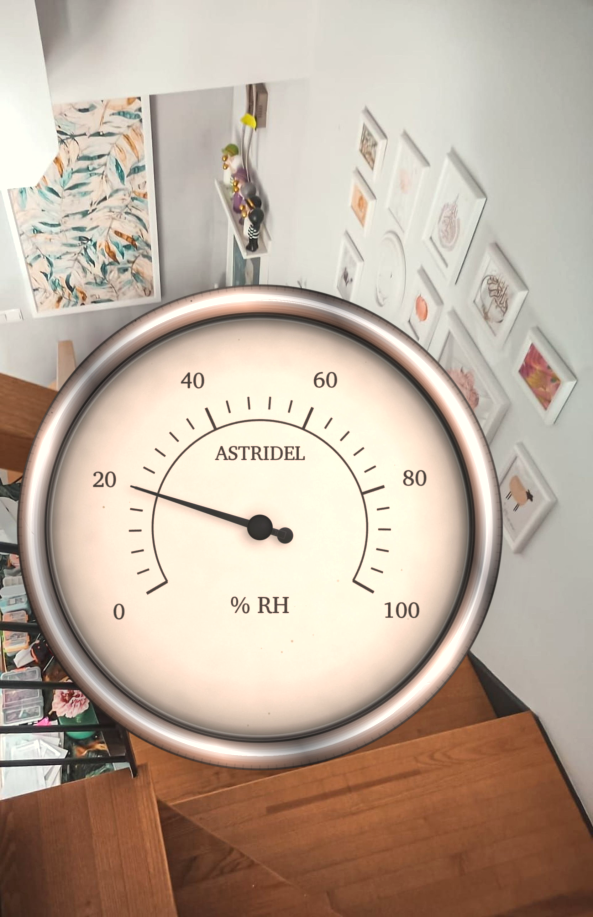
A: 20 %
